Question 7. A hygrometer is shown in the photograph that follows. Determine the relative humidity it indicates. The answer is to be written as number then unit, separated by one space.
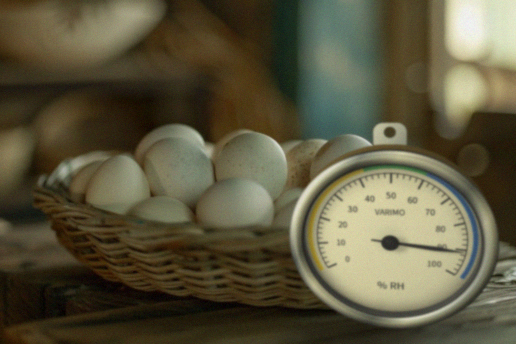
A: 90 %
